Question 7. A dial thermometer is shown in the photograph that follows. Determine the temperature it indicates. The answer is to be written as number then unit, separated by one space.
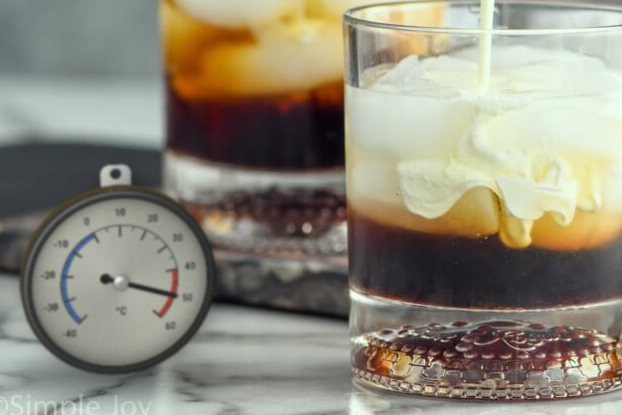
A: 50 °C
